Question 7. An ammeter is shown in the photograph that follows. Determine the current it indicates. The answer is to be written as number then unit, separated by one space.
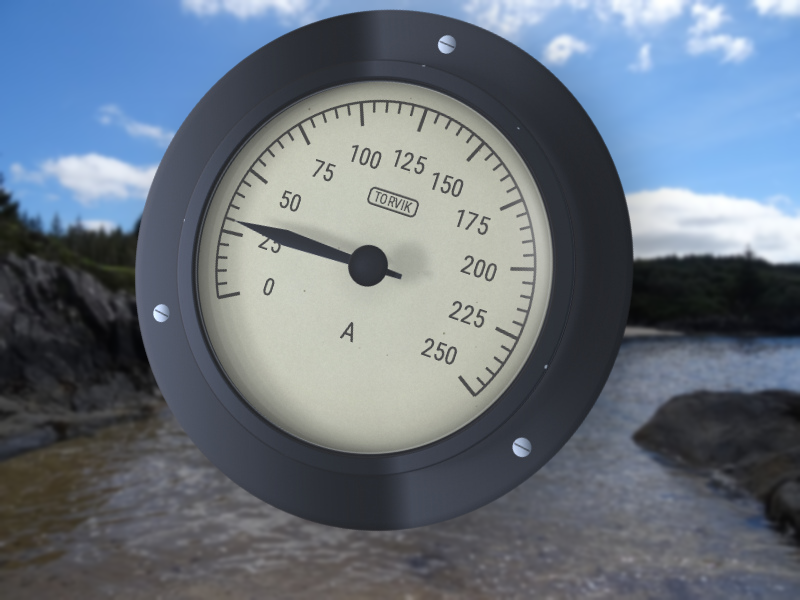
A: 30 A
